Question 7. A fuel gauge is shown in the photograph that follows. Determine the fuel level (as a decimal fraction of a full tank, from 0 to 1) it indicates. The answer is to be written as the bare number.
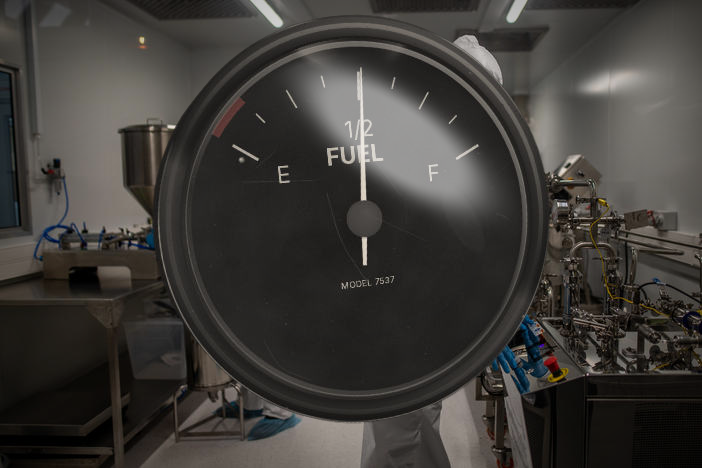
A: 0.5
